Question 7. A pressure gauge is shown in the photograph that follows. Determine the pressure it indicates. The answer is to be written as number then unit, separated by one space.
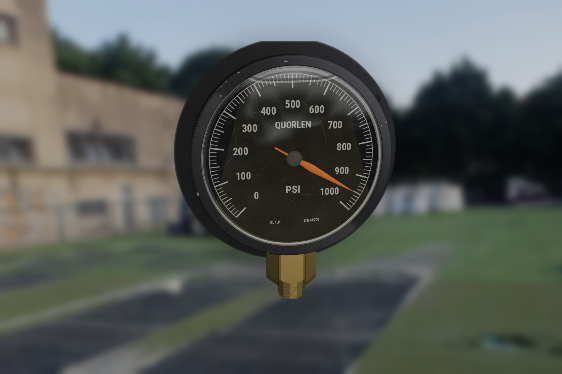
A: 950 psi
